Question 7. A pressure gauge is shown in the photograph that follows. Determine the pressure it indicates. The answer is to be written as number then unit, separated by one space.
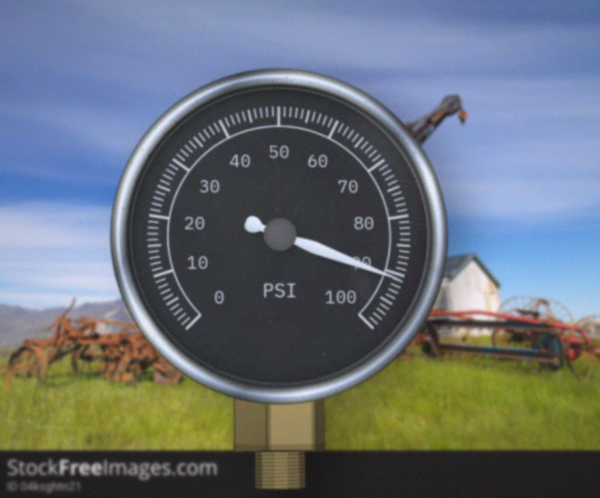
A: 91 psi
